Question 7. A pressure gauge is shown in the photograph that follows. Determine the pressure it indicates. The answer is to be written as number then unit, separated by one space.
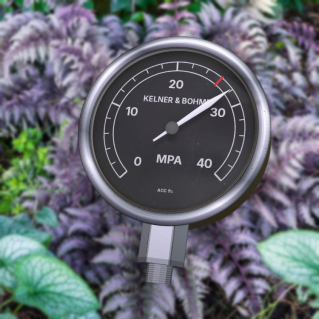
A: 28 MPa
